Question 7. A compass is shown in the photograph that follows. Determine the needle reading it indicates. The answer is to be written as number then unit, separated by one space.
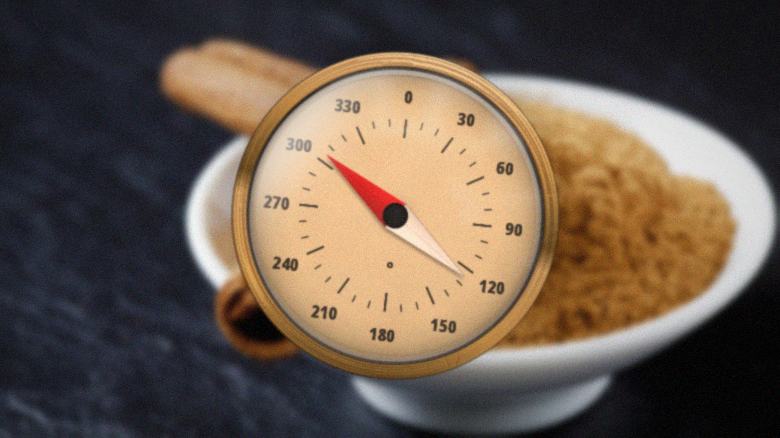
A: 305 °
